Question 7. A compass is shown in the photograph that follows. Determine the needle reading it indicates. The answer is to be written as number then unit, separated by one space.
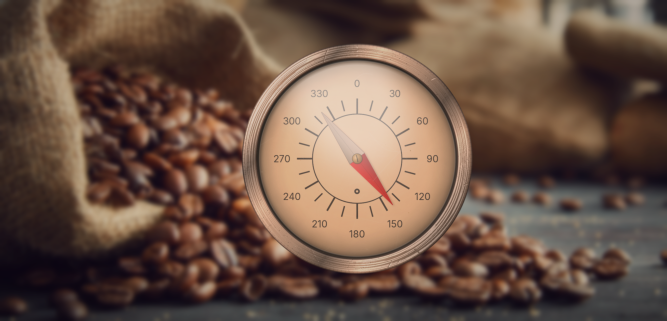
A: 142.5 °
